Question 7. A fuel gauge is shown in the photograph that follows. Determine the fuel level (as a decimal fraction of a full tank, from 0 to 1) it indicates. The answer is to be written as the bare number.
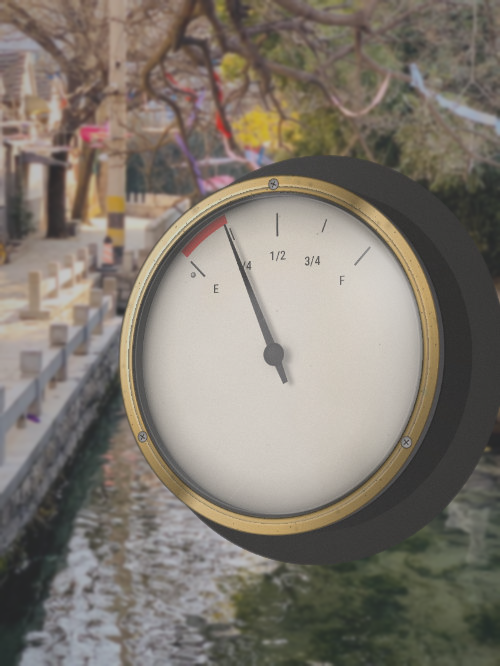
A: 0.25
